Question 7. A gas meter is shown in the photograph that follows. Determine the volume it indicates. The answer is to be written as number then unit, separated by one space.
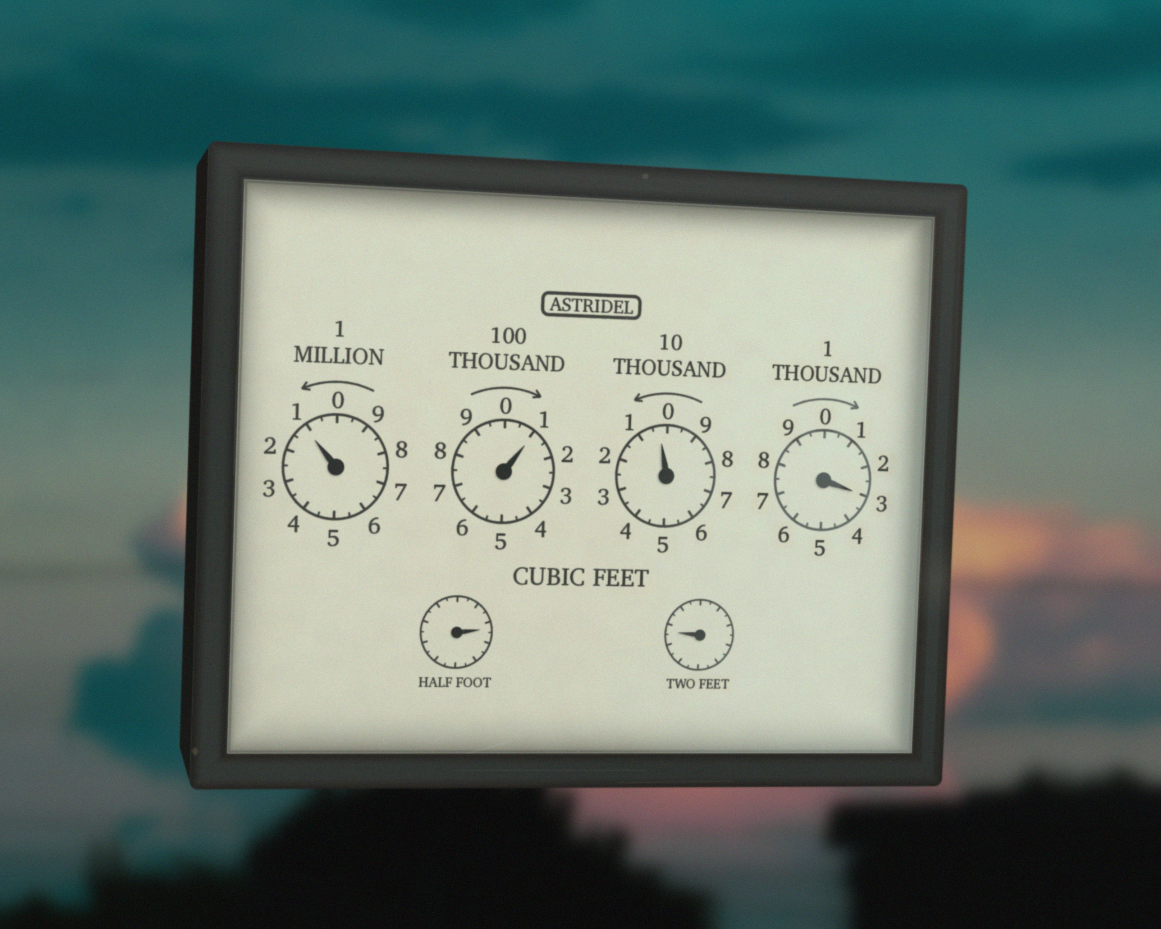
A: 110300 ft³
